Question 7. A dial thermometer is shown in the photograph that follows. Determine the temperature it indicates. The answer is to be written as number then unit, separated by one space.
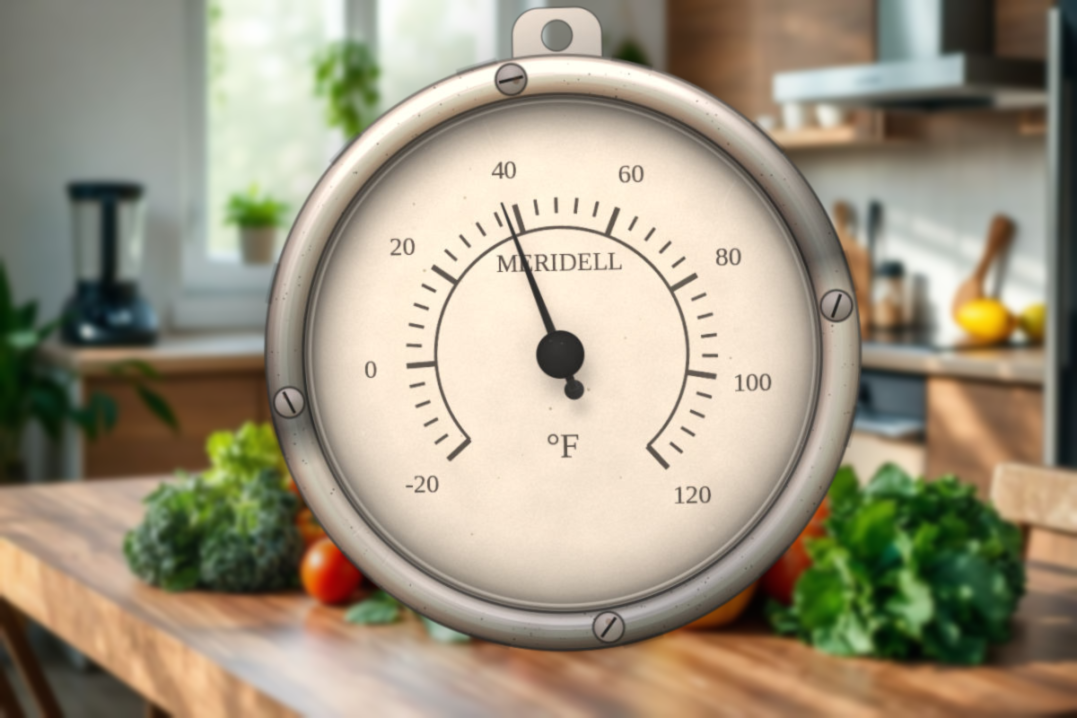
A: 38 °F
